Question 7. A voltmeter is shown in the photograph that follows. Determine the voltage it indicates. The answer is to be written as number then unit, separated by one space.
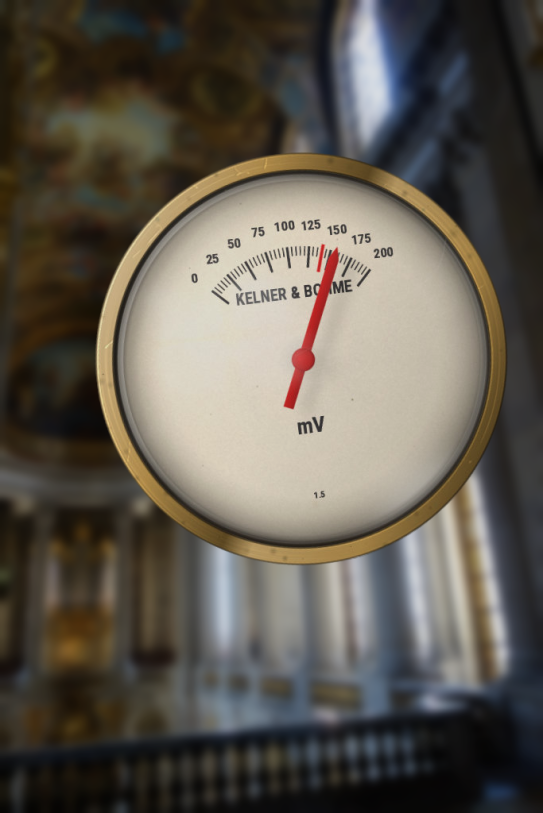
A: 155 mV
